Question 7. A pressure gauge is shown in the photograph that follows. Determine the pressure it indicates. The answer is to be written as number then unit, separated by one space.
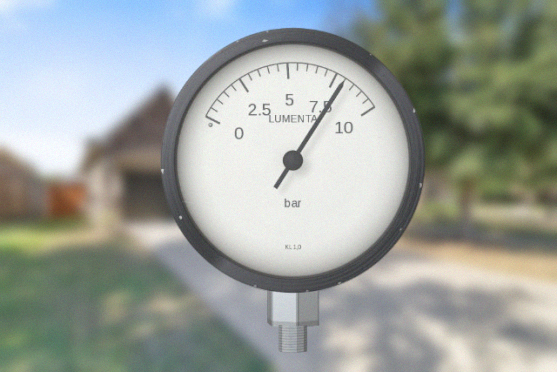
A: 8 bar
